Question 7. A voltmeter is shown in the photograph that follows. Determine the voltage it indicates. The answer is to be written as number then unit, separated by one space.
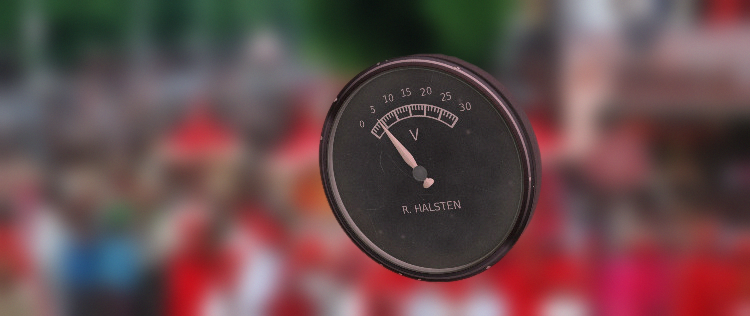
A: 5 V
